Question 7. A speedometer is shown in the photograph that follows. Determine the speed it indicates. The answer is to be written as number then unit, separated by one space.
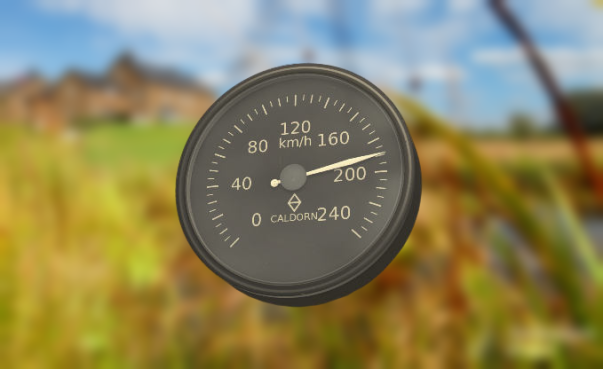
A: 190 km/h
